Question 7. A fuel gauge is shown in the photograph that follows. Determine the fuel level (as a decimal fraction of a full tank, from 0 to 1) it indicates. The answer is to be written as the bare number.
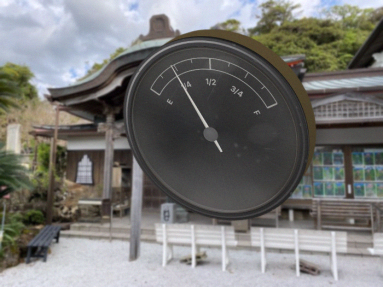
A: 0.25
